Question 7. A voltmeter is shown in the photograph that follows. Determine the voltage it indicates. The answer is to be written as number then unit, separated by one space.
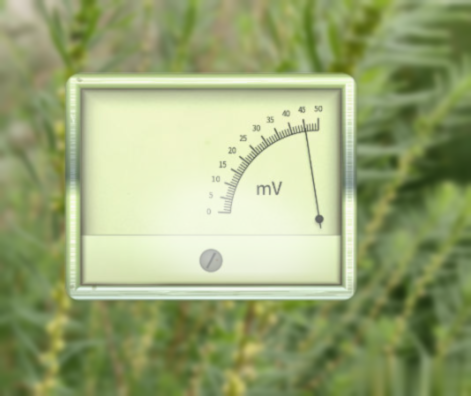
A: 45 mV
